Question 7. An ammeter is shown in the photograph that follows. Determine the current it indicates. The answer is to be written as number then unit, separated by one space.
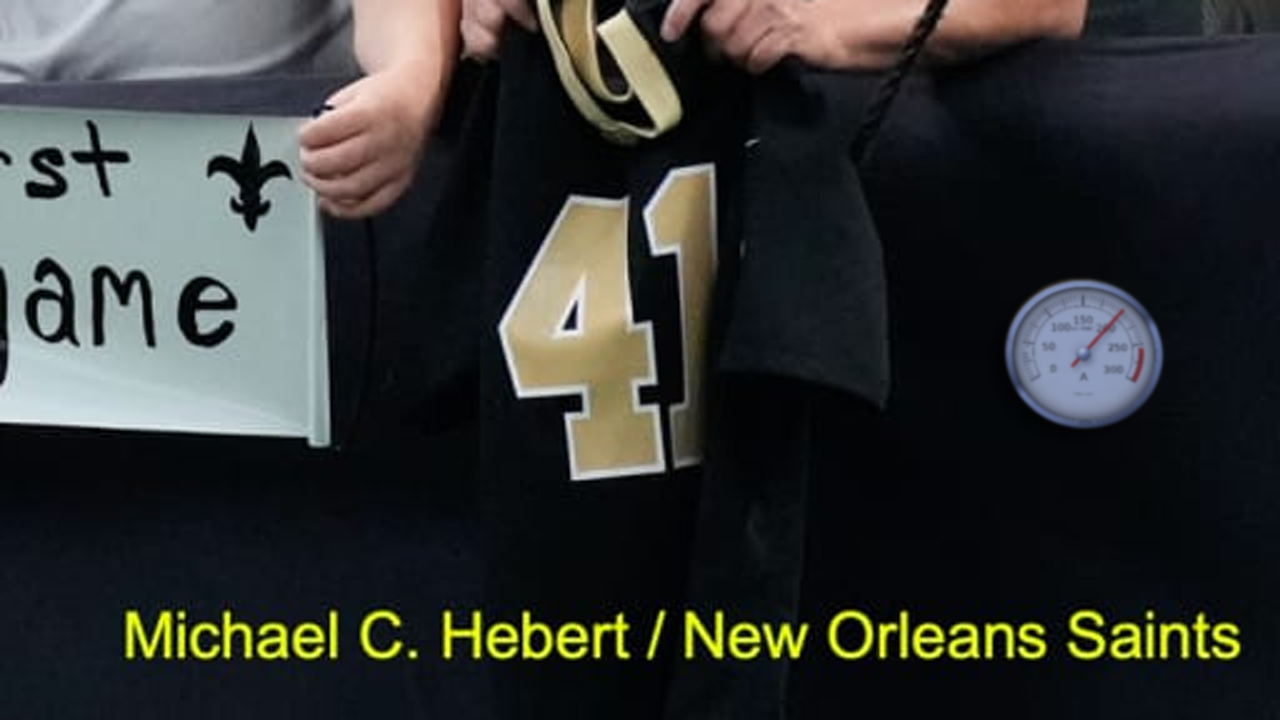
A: 200 A
